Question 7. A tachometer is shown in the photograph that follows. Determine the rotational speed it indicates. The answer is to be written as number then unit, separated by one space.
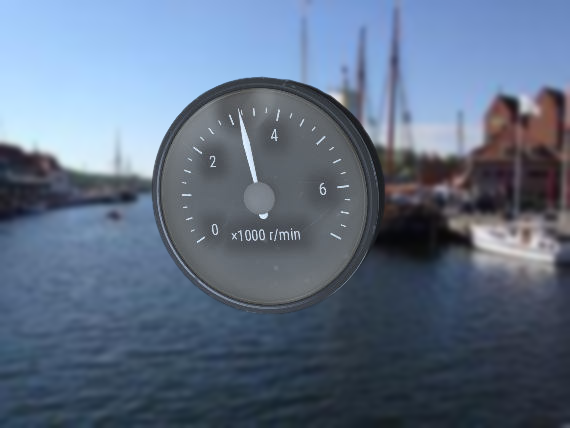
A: 3250 rpm
